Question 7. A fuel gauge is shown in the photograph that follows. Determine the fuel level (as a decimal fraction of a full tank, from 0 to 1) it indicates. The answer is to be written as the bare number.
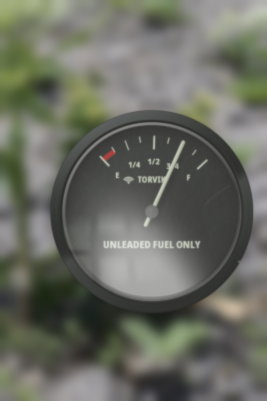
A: 0.75
